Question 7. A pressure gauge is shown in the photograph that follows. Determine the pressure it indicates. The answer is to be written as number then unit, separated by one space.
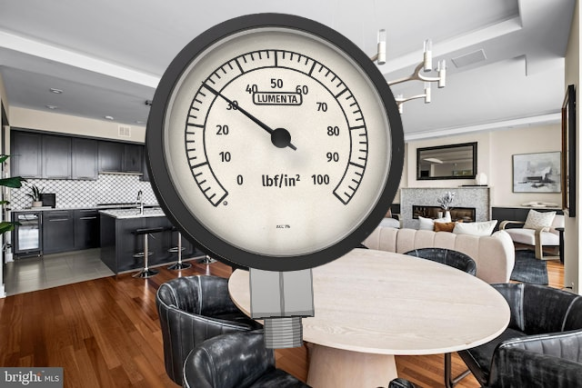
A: 30 psi
